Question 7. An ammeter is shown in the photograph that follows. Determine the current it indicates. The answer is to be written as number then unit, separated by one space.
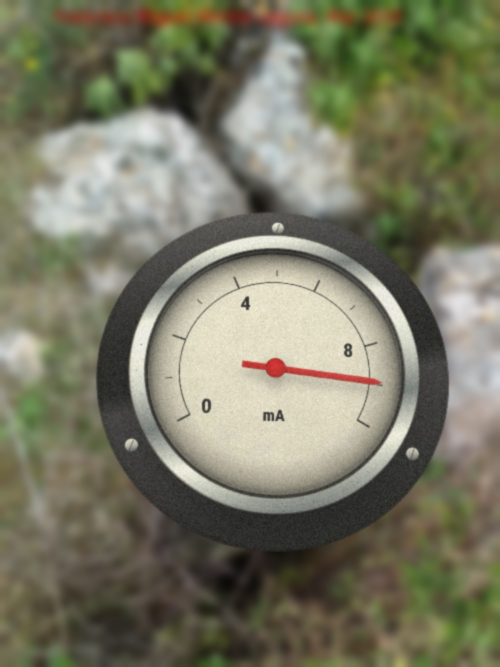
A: 9 mA
